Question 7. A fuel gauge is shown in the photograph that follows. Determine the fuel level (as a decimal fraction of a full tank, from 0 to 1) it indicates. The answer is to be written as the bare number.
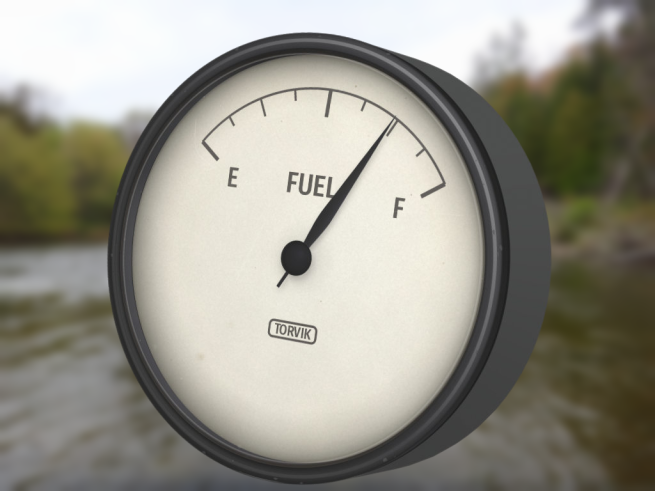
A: 0.75
